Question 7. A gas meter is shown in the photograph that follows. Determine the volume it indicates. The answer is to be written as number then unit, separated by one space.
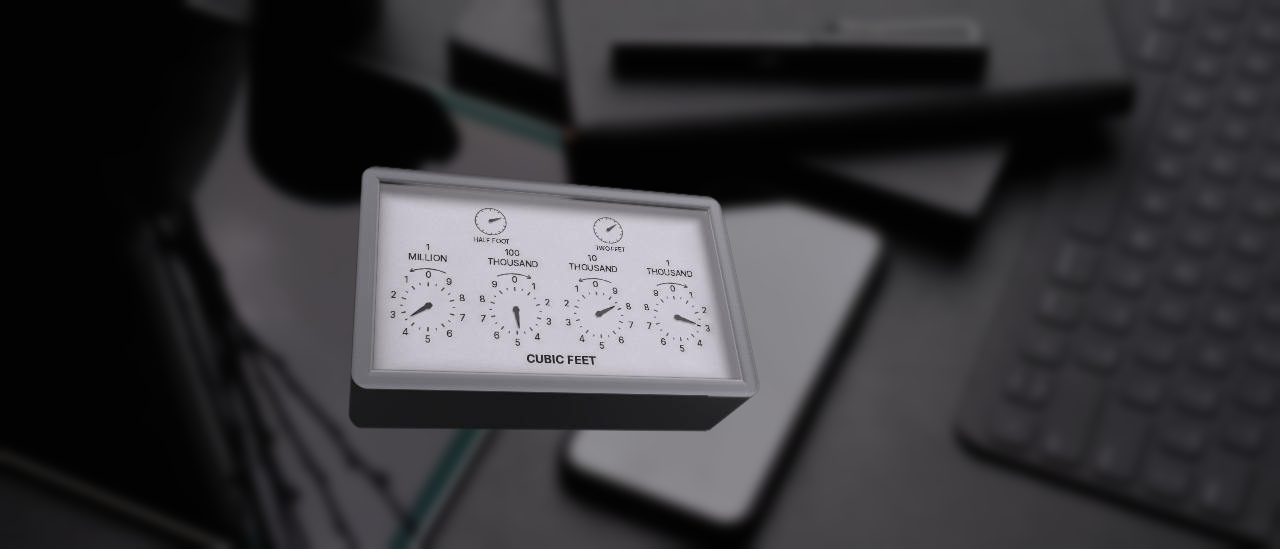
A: 348300 ft³
